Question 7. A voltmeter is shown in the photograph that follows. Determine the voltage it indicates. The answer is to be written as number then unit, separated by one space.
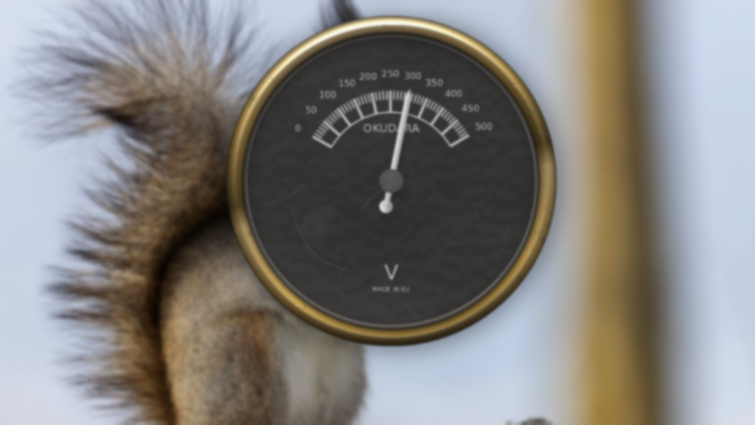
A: 300 V
